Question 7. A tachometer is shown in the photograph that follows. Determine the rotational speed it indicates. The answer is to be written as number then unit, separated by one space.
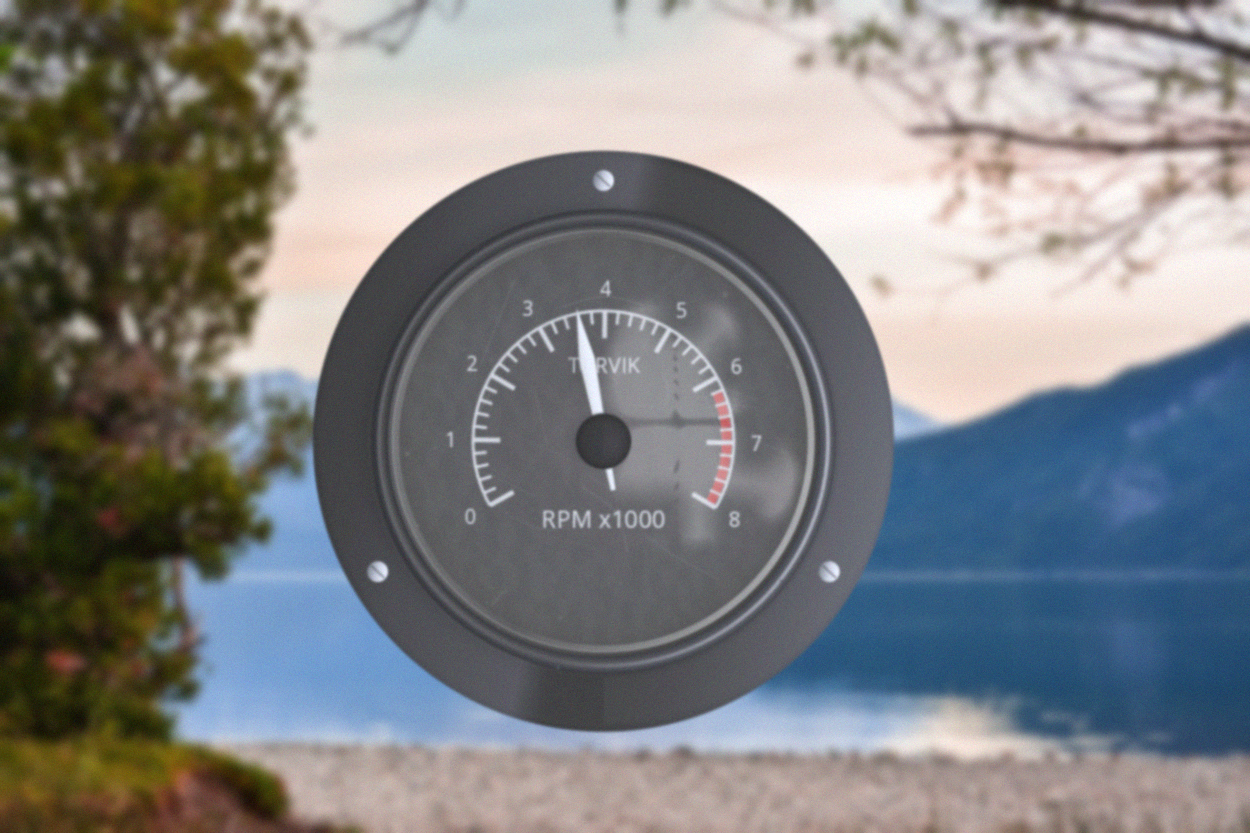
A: 3600 rpm
